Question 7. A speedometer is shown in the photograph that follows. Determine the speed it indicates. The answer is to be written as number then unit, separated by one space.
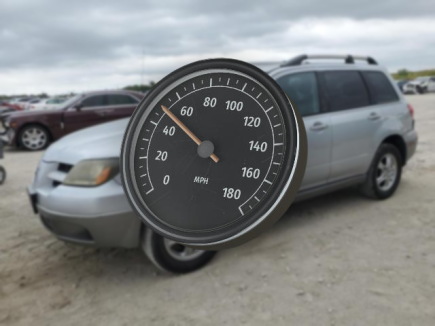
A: 50 mph
